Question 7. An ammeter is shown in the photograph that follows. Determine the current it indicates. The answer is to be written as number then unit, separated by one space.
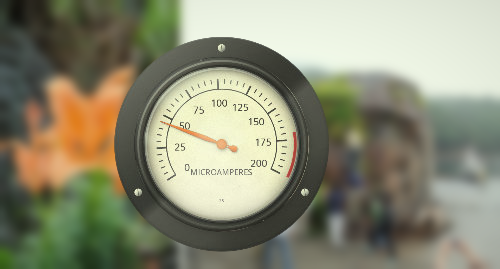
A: 45 µA
